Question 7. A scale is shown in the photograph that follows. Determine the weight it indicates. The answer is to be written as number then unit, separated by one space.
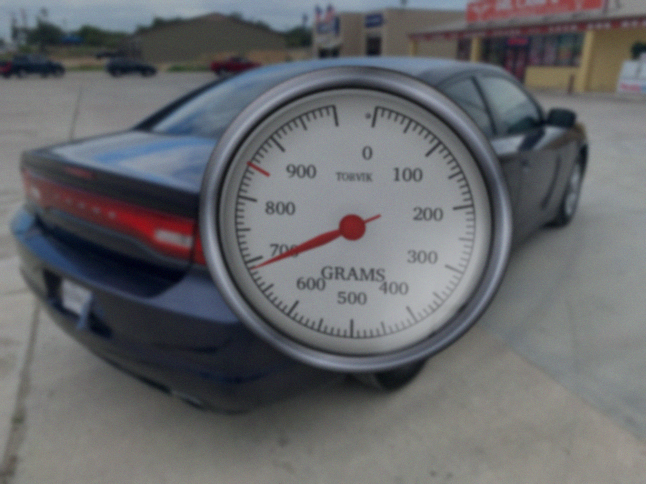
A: 690 g
